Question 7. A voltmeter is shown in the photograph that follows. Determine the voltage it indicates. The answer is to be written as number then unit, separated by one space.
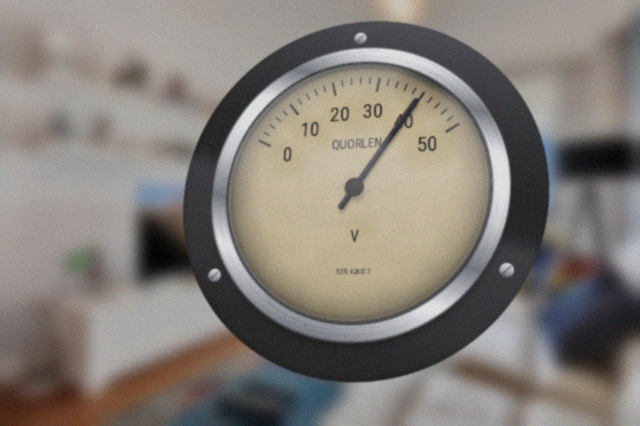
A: 40 V
